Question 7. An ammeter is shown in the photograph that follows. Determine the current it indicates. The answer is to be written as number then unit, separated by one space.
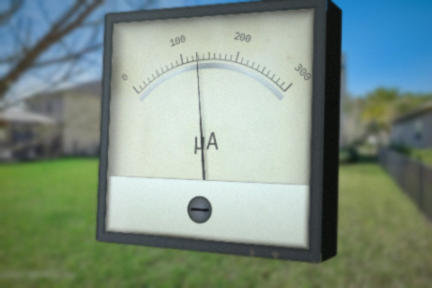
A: 130 µA
